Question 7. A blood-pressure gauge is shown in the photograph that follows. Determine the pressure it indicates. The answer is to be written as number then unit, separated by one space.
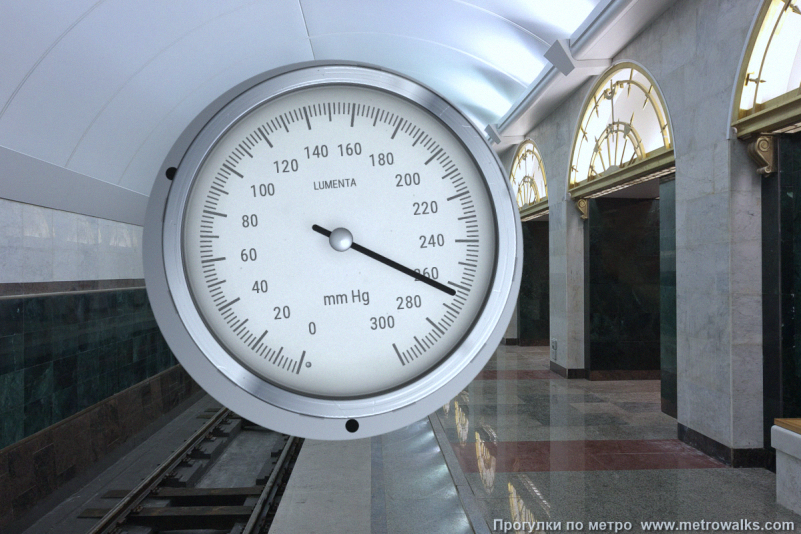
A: 264 mmHg
